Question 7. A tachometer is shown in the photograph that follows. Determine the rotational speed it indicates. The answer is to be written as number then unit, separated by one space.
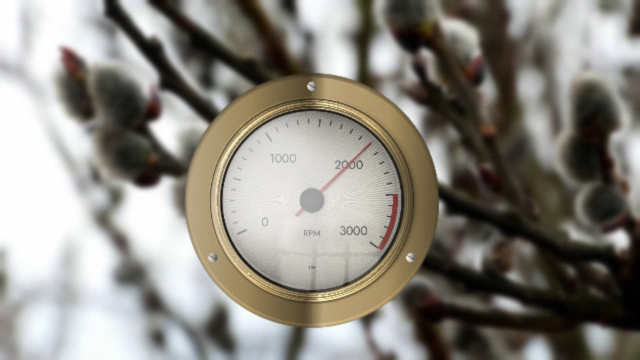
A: 2000 rpm
